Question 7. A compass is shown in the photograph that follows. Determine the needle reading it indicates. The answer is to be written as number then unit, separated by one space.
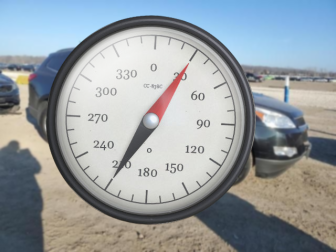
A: 30 °
